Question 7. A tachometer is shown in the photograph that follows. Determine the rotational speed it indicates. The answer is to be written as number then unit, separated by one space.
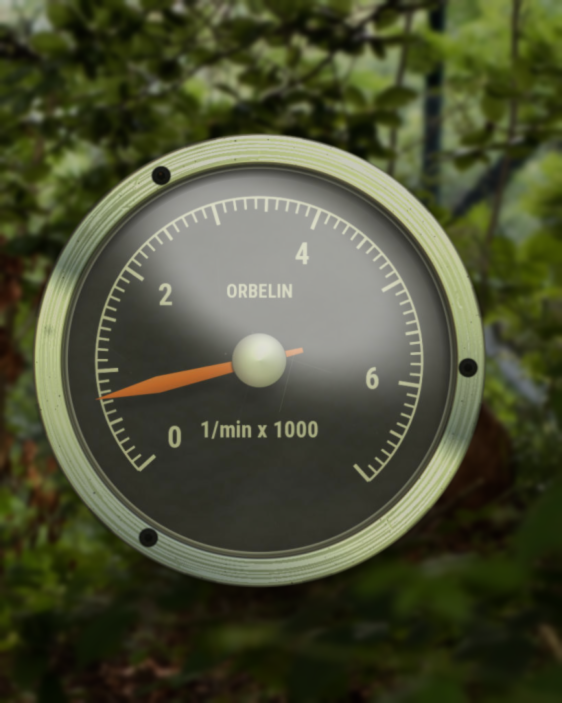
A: 750 rpm
